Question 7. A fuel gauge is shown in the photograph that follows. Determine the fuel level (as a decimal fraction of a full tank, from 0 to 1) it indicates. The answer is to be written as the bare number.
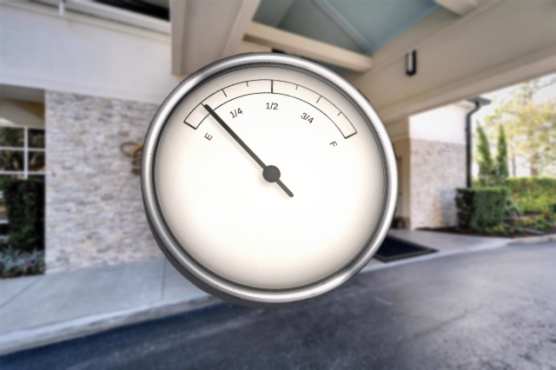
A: 0.125
